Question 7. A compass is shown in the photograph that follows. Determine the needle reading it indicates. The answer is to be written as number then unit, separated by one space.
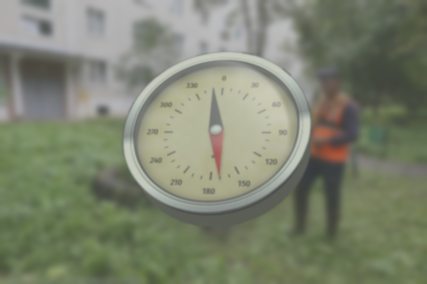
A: 170 °
